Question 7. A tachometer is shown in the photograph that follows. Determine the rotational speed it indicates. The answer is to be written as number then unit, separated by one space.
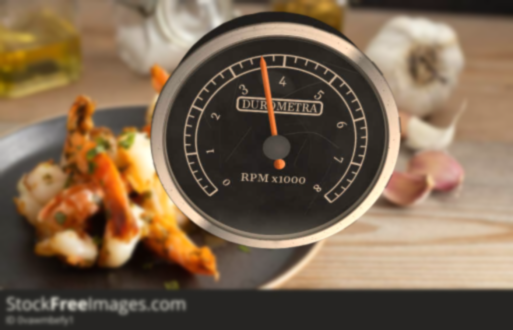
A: 3600 rpm
